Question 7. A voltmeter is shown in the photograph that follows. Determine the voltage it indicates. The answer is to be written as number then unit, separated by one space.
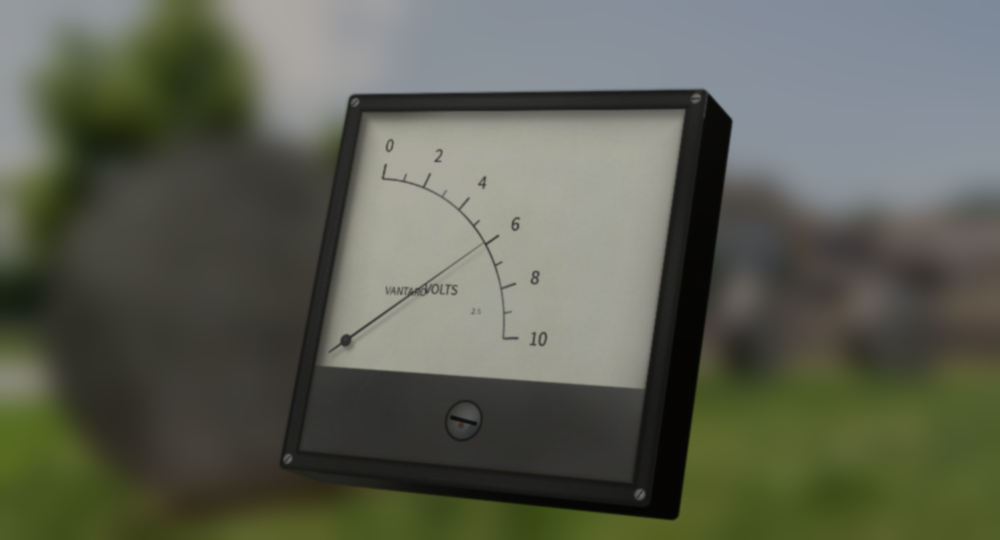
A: 6 V
